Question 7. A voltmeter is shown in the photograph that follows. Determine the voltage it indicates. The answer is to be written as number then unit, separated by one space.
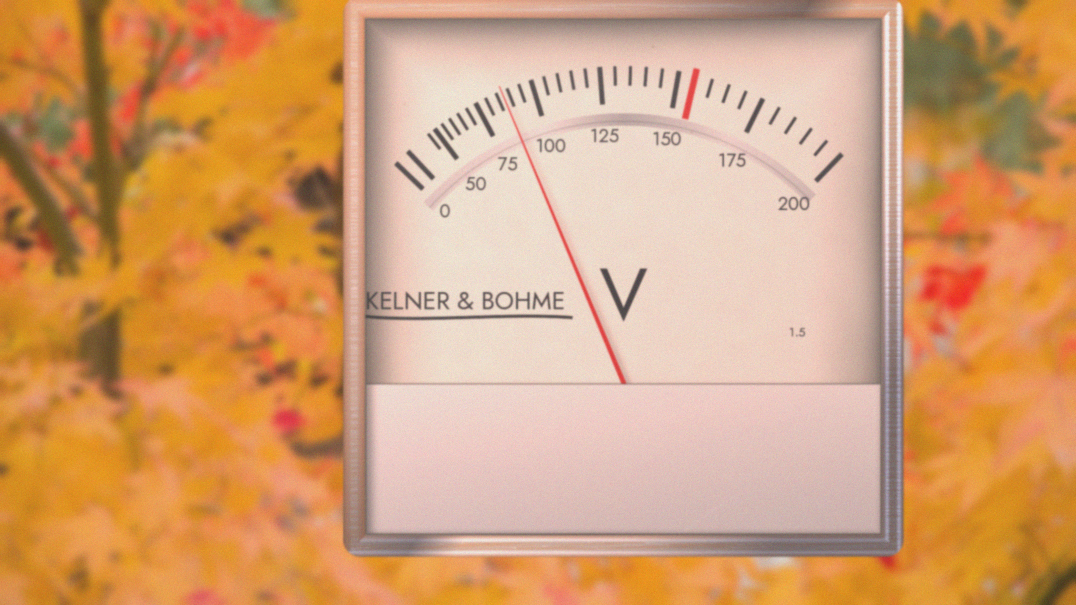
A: 87.5 V
